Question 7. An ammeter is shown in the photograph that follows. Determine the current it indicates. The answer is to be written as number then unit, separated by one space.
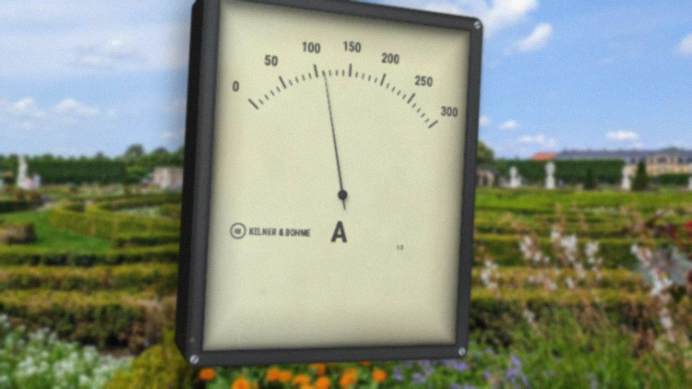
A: 110 A
